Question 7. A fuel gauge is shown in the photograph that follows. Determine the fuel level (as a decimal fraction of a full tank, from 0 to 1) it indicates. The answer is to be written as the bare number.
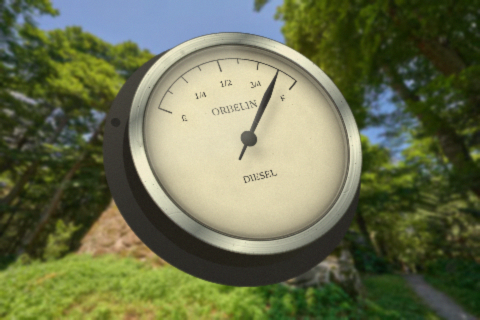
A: 0.875
